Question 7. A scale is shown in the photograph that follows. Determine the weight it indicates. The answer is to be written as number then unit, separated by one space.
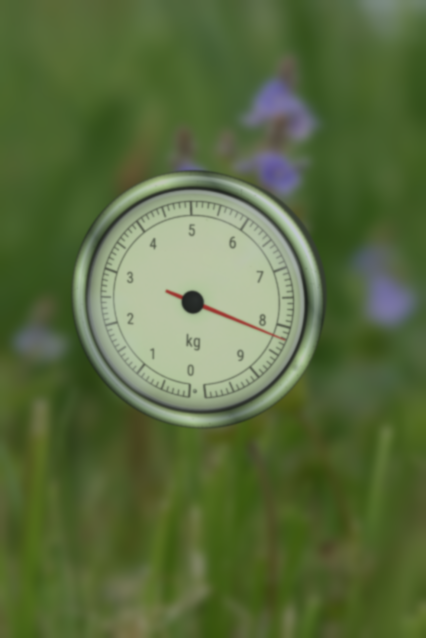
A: 8.2 kg
